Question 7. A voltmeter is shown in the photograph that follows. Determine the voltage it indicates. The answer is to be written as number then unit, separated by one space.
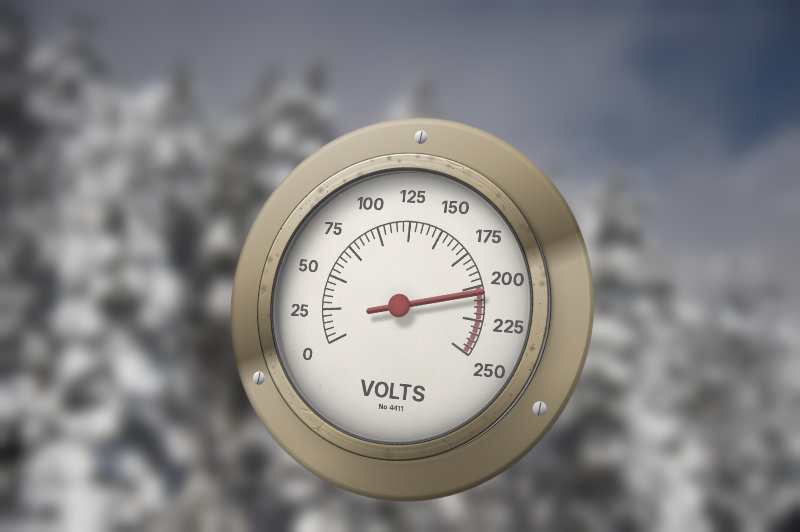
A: 205 V
